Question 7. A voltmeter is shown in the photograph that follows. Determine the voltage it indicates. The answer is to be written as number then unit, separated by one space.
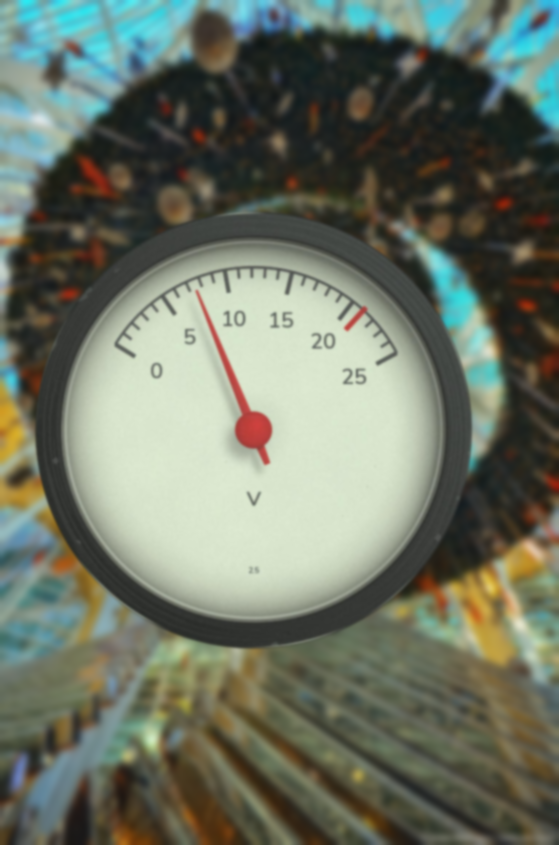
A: 7.5 V
